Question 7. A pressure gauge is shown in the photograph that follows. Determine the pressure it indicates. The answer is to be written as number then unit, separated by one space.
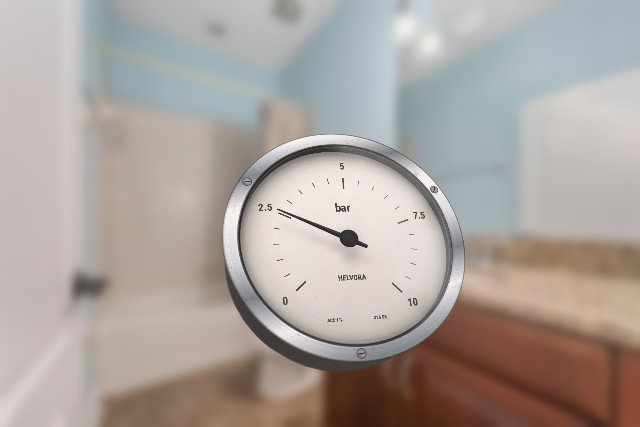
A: 2.5 bar
